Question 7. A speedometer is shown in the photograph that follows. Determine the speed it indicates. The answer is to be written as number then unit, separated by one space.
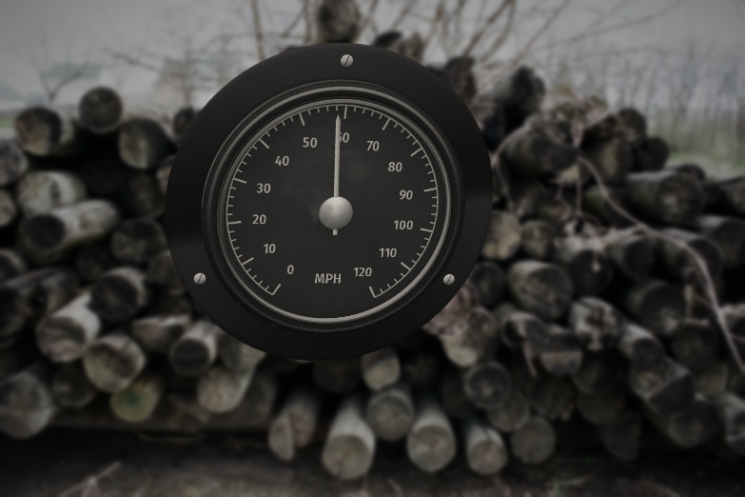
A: 58 mph
